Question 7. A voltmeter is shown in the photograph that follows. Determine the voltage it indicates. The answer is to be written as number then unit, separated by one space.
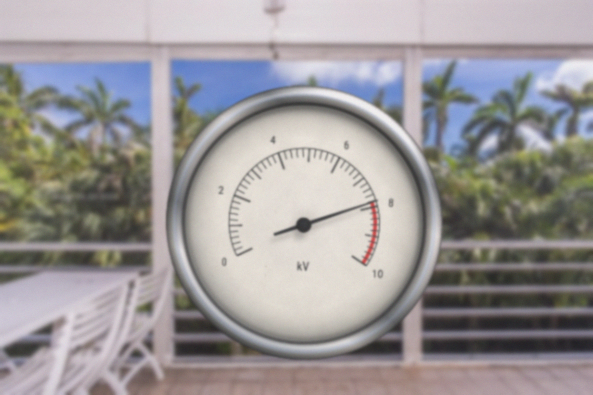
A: 7.8 kV
